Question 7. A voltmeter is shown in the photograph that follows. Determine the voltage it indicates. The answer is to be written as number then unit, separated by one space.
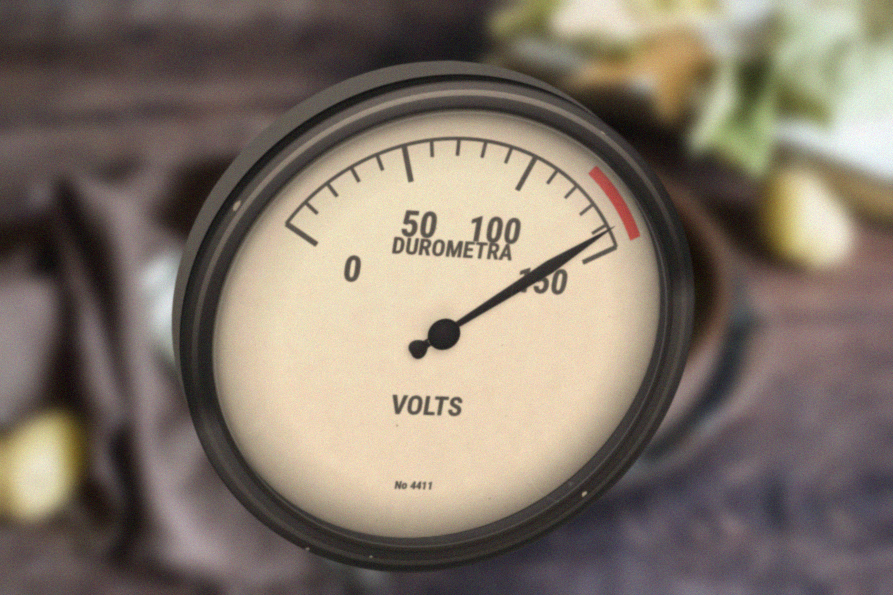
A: 140 V
